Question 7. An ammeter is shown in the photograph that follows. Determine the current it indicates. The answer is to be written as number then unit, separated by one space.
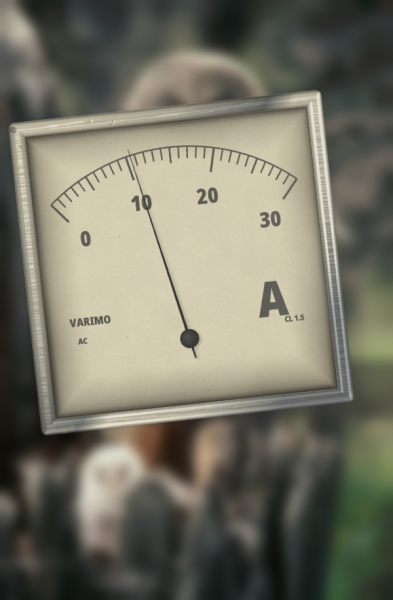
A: 10.5 A
